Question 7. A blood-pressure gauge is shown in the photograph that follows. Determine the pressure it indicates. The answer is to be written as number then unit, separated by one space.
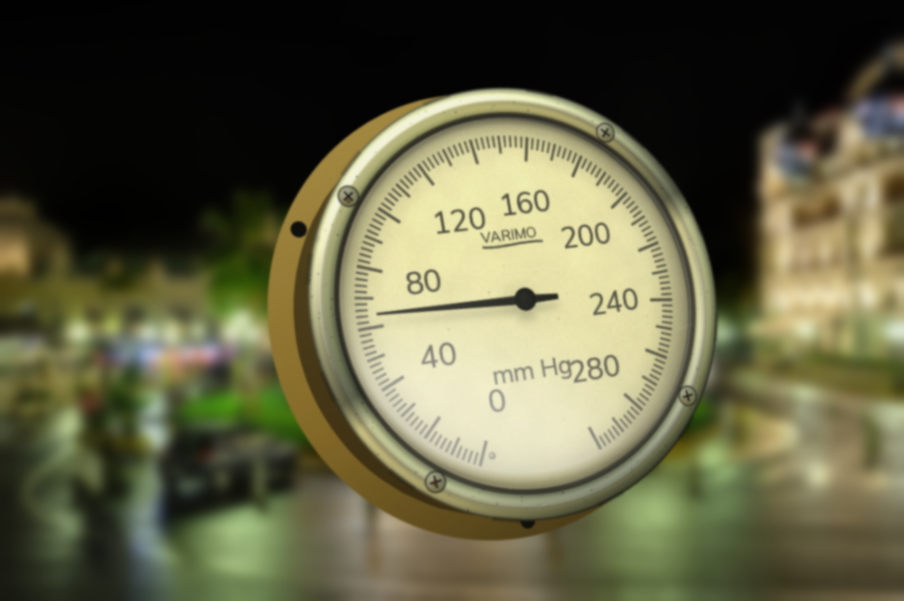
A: 64 mmHg
